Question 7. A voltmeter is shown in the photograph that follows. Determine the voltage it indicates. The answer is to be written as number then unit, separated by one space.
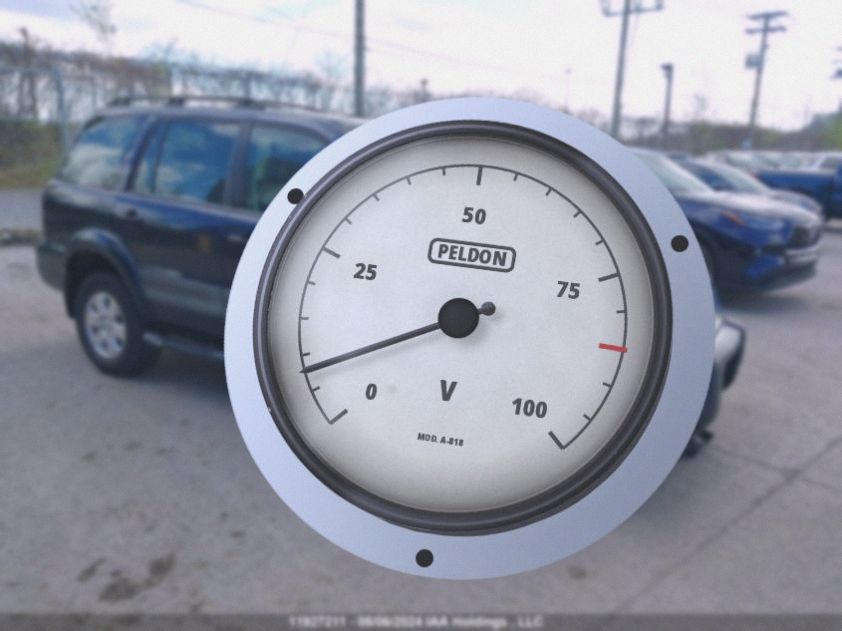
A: 7.5 V
